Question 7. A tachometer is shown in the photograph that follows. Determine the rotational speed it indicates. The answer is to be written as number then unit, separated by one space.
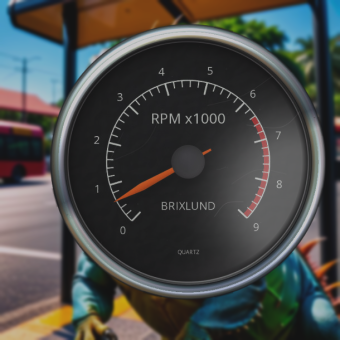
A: 600 rpm
